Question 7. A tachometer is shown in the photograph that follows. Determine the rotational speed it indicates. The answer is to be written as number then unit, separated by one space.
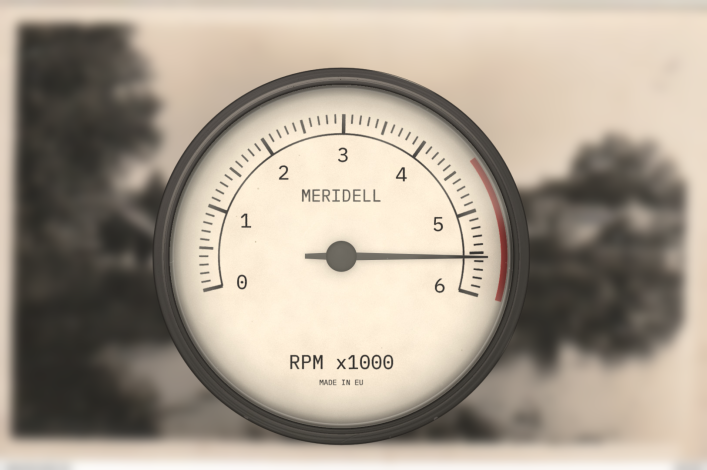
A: 5550 rpm
